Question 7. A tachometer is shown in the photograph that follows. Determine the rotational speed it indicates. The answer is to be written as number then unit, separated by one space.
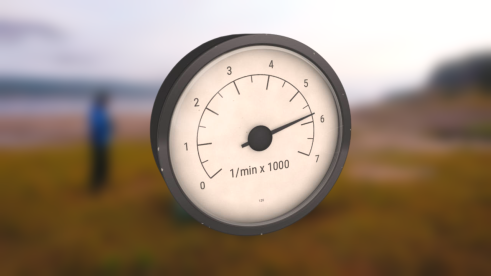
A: 5750 rpm
